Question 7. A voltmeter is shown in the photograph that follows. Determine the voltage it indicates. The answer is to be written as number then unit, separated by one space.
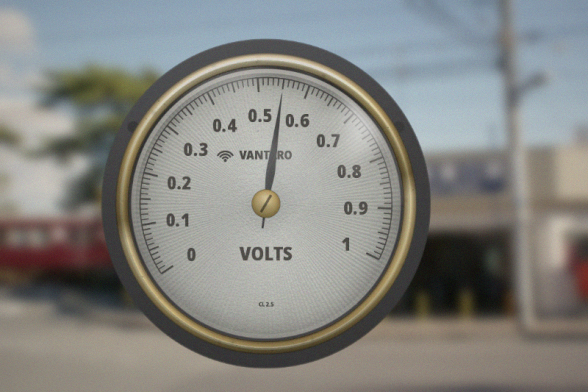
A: 0.55 V
